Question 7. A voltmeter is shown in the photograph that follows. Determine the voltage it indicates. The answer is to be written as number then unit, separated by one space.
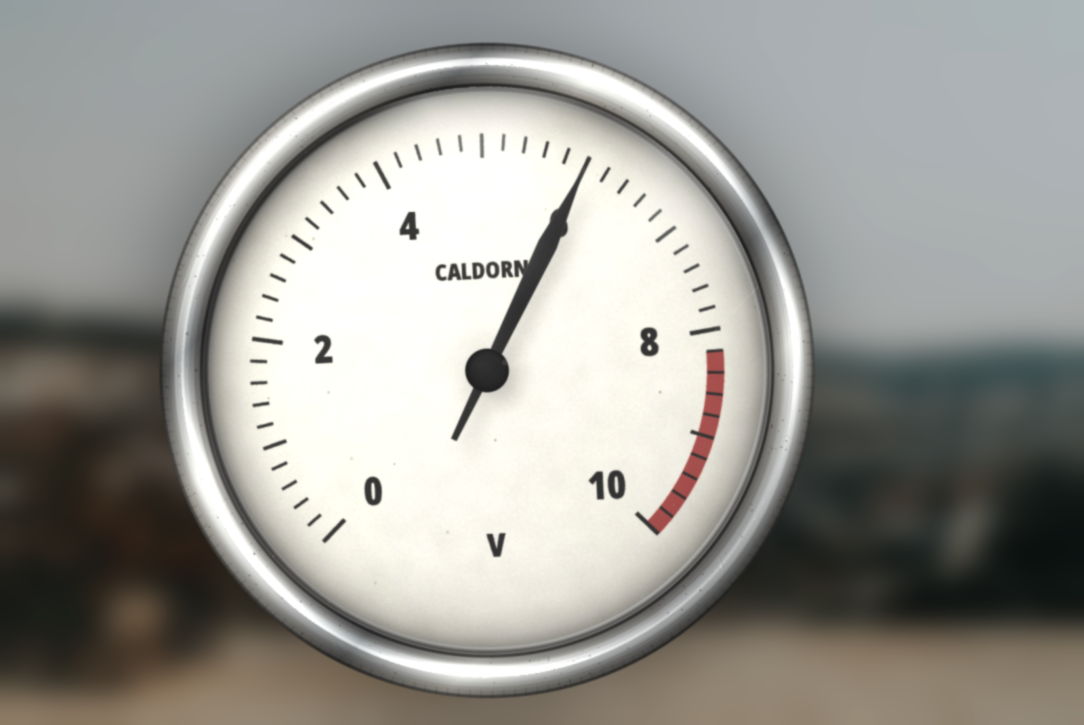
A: 6 V
